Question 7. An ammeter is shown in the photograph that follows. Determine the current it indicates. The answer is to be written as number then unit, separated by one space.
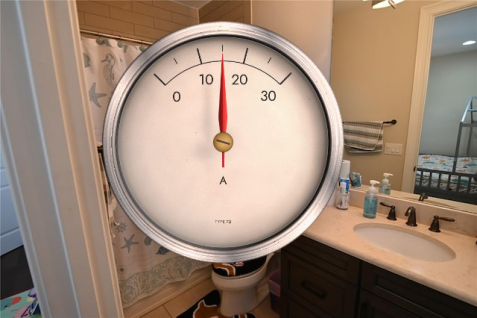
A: 15 A
